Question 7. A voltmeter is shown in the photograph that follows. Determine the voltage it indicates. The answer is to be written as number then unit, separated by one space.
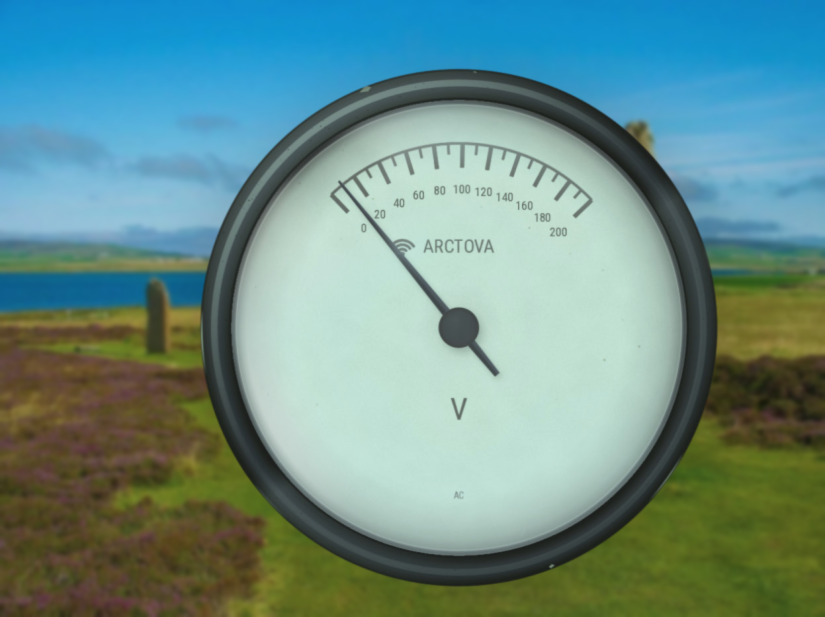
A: 10 V
